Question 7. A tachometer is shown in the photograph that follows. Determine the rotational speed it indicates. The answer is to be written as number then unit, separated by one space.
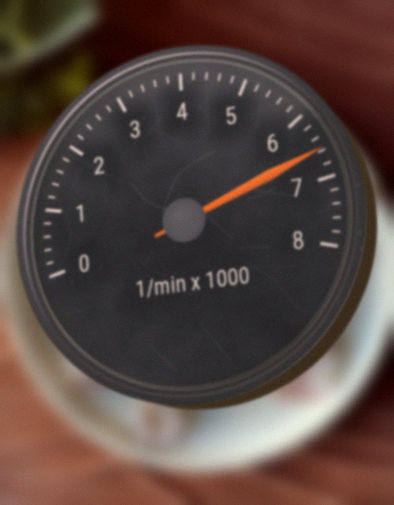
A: 6600 rpm
